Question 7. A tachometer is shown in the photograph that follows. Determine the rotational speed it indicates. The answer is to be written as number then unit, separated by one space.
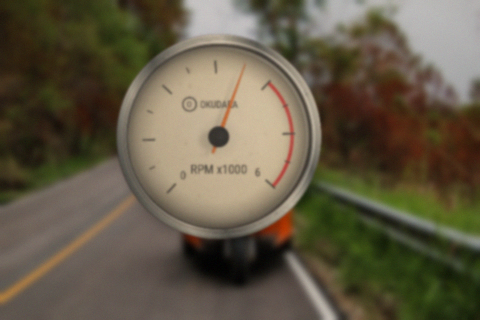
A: 3500 rpm
